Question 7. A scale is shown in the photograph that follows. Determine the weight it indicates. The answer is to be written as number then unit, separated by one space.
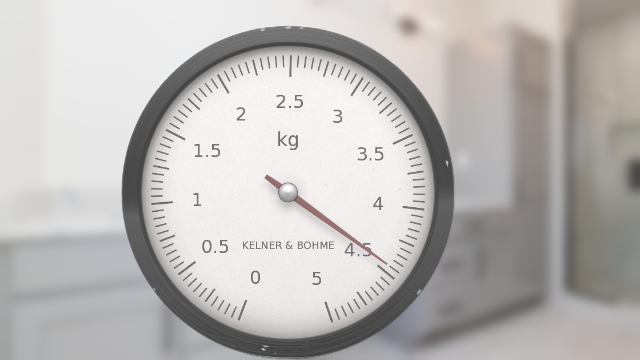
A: 4.45 kg
